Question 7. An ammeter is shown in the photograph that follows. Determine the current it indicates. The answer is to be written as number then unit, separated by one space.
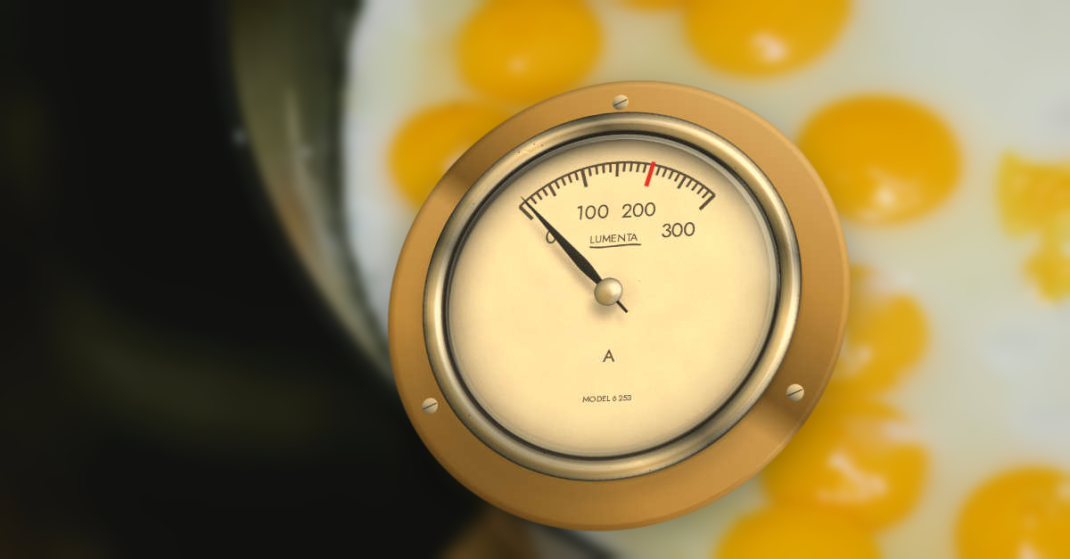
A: 10 A
